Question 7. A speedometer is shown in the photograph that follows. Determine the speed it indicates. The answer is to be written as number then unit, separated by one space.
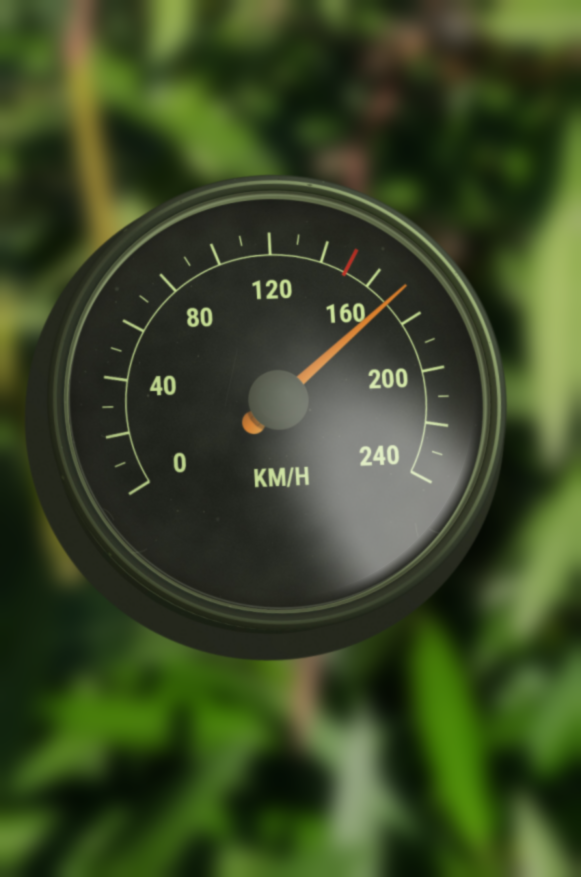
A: 170 km/h
